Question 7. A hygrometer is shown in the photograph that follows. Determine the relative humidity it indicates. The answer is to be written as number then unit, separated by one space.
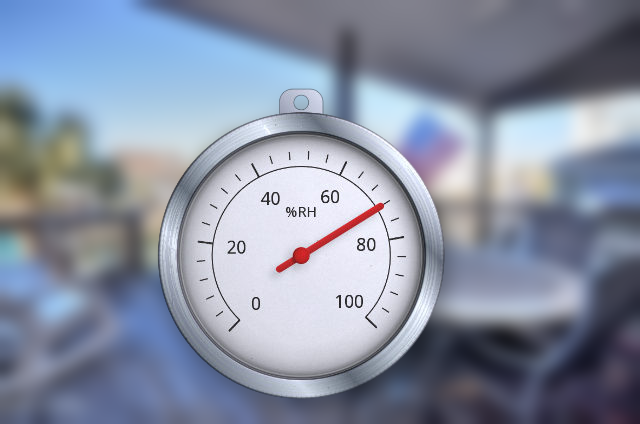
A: 72 %
